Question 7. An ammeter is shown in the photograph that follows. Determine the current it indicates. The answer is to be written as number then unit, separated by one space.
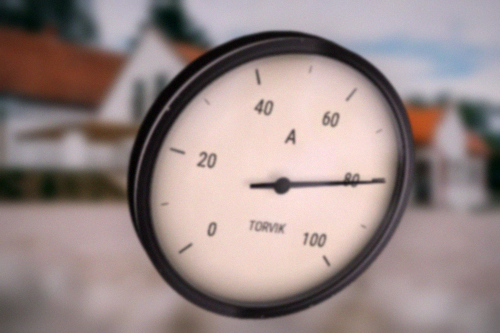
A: 80 A
